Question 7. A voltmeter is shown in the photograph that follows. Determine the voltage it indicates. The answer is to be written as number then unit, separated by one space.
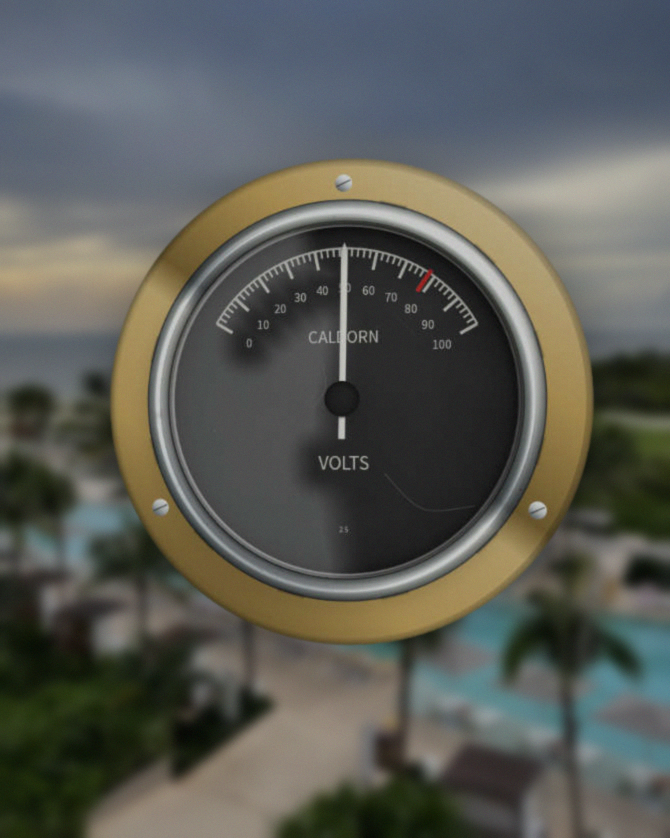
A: 50 V
